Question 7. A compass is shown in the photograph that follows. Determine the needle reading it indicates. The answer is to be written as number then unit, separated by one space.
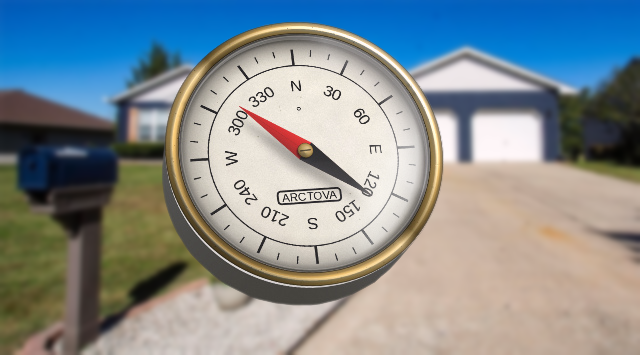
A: 310 °
